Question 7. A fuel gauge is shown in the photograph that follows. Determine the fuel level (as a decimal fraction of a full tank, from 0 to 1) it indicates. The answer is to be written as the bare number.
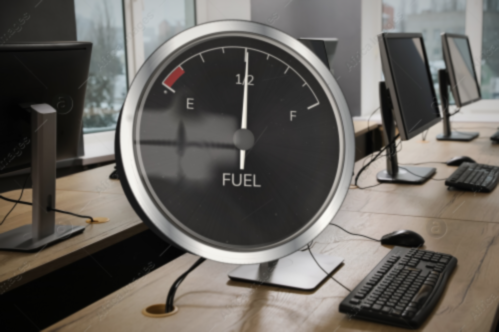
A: 0.5
